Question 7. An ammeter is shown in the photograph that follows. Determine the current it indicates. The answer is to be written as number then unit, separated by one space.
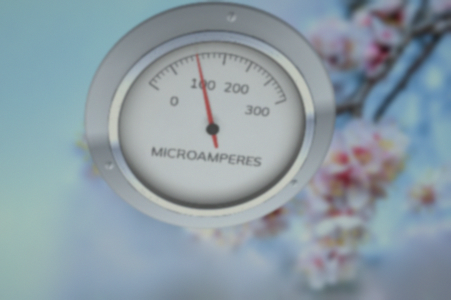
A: 100 µA
